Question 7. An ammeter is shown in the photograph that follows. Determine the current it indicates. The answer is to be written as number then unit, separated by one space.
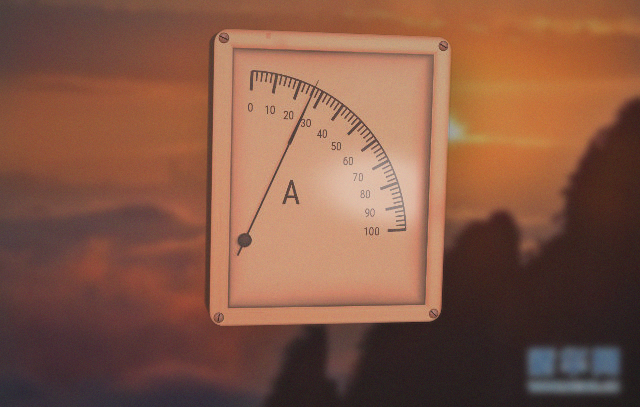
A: 26 A
